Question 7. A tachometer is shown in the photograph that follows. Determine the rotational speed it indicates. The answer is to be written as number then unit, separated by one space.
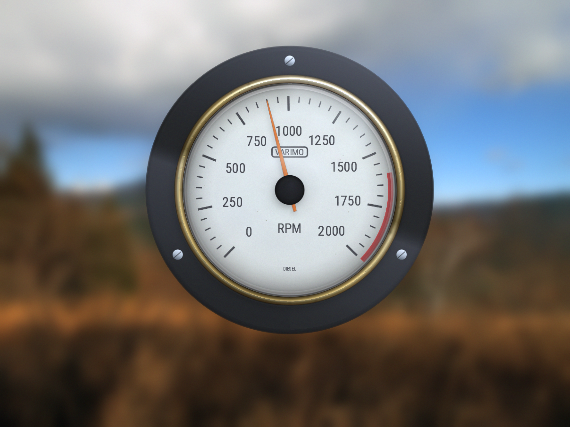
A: 900 rpm
